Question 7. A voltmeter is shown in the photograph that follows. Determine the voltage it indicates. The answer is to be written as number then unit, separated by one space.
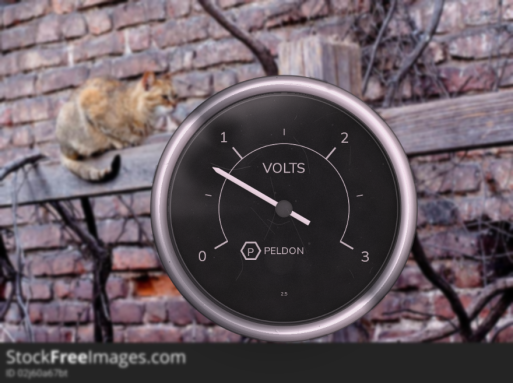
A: 0.75 V
